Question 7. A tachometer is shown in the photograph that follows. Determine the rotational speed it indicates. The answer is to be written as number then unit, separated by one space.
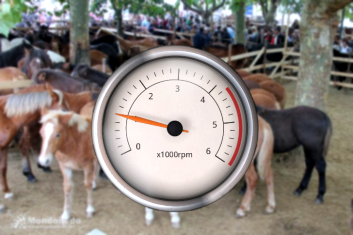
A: 1000 rpm
